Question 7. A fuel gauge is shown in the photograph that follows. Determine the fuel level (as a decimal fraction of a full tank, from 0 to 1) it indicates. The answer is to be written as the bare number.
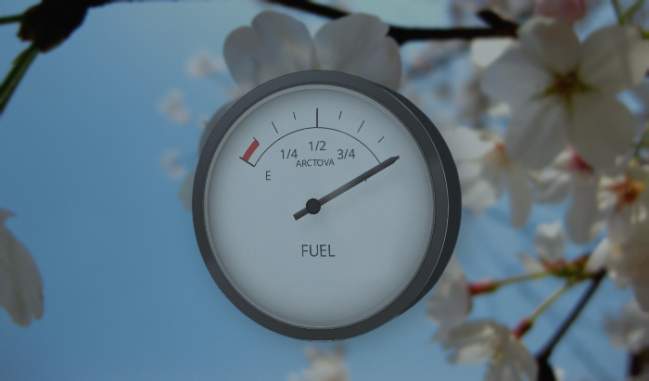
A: 1
